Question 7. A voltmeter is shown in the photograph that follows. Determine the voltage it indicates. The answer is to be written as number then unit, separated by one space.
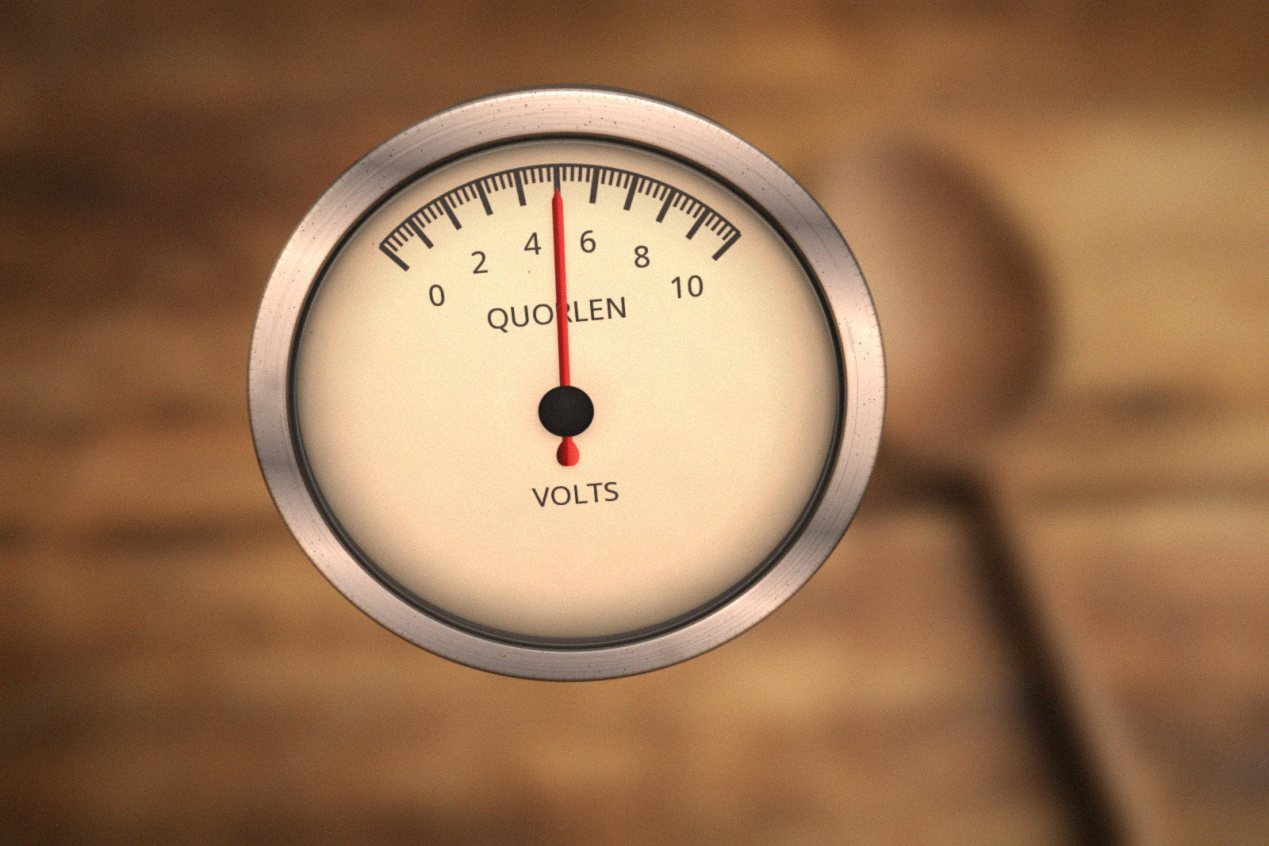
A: 5 V
